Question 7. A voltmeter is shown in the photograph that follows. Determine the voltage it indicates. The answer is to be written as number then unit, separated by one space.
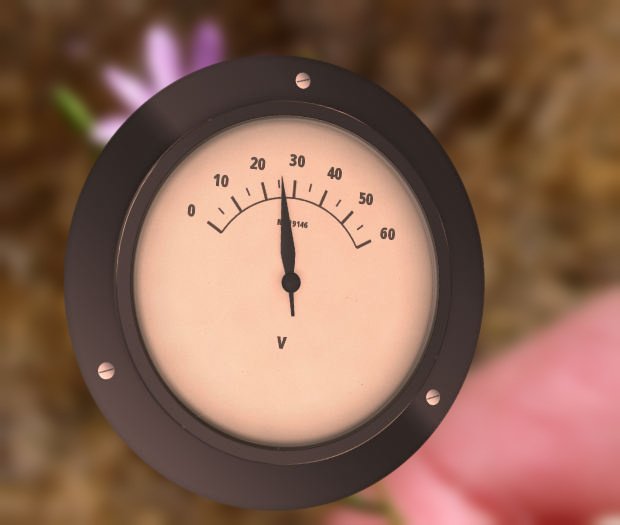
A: 25 V
